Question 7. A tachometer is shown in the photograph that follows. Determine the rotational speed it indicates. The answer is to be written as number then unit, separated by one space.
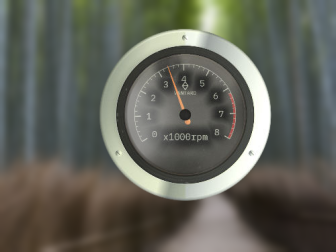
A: 3400 rpm
